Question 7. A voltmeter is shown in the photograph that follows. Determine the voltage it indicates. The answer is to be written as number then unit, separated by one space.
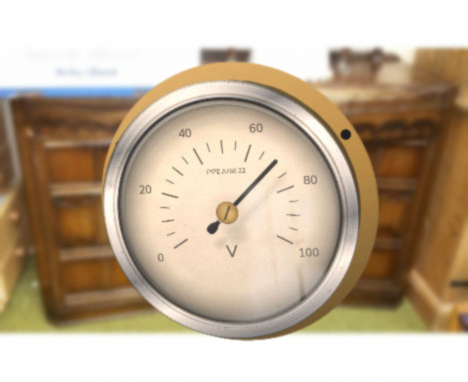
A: 70 V
